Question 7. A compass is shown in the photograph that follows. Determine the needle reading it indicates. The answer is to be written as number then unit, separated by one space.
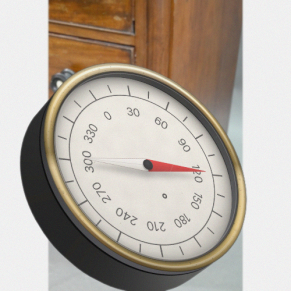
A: 120 °
